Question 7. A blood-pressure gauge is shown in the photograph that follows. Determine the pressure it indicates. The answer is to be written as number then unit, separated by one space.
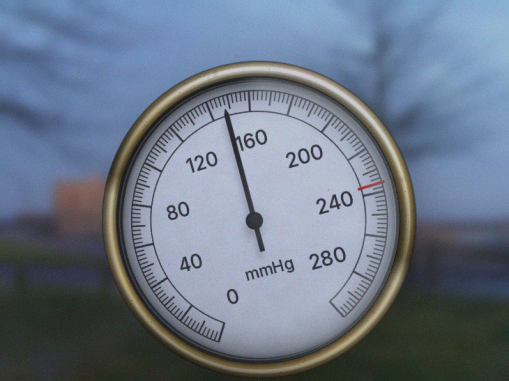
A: 148 mmHg
